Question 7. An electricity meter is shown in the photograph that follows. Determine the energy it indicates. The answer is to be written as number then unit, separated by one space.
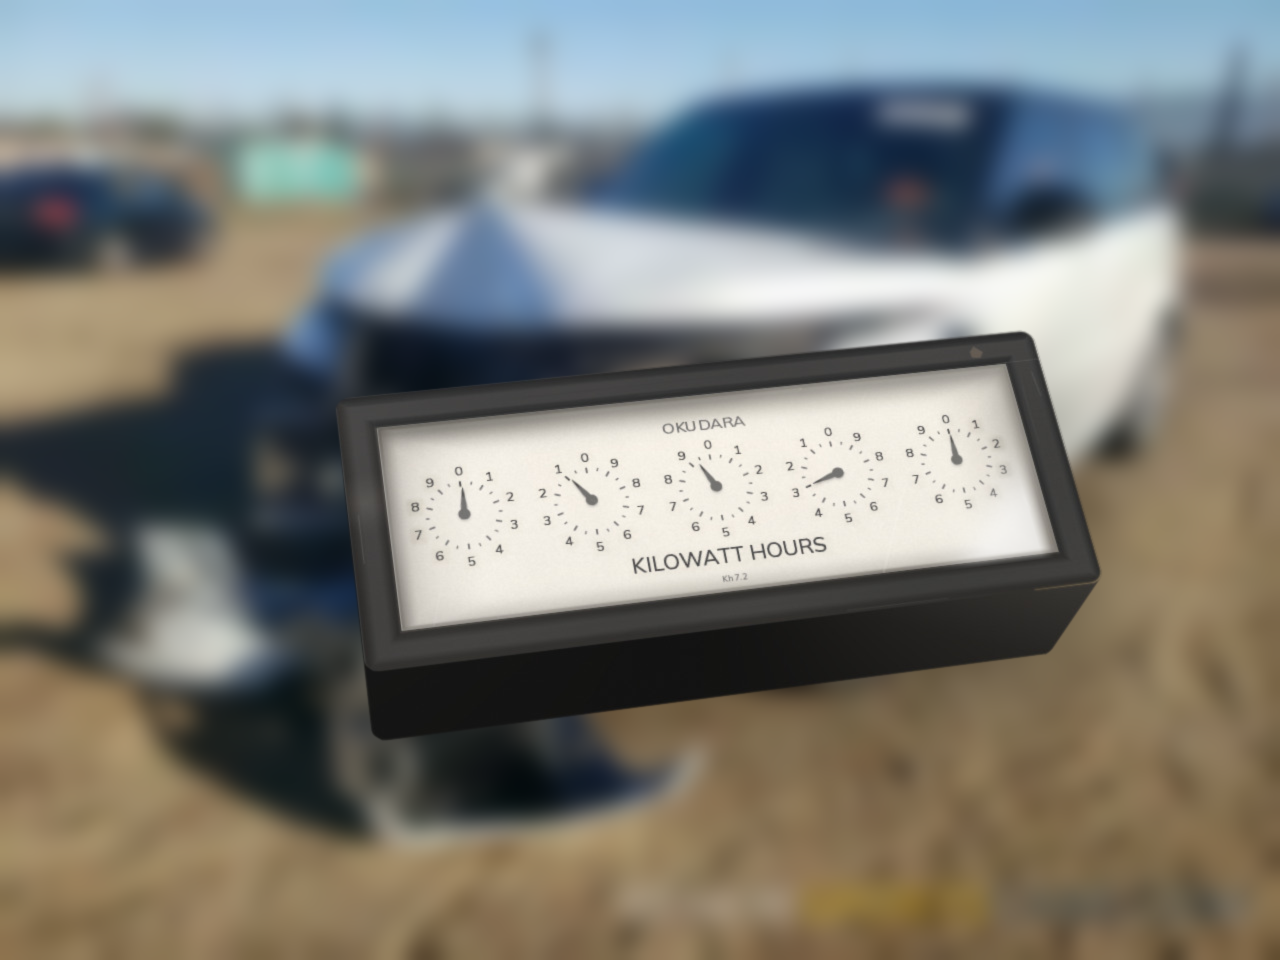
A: 930 kWh
